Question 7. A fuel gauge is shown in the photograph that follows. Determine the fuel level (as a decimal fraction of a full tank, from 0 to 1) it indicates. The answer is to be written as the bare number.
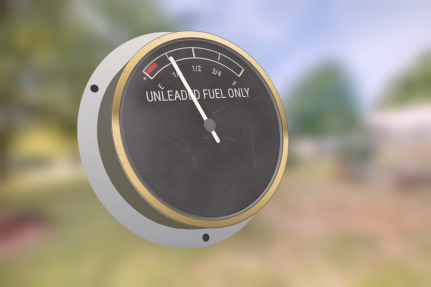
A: 0.25
